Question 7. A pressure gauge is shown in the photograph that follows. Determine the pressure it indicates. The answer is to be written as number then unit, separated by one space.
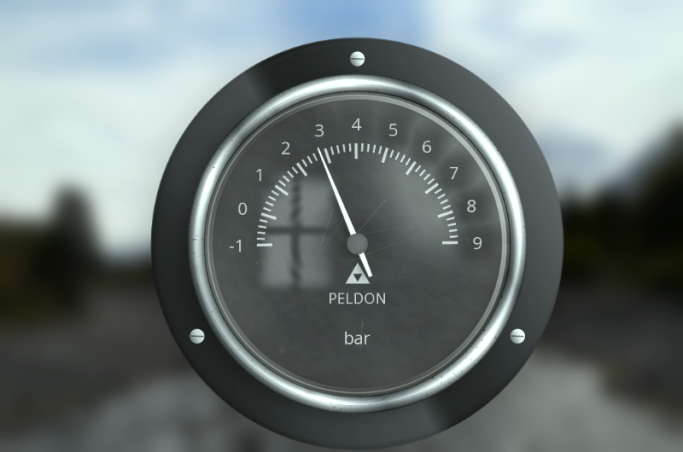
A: 2.8 bar
